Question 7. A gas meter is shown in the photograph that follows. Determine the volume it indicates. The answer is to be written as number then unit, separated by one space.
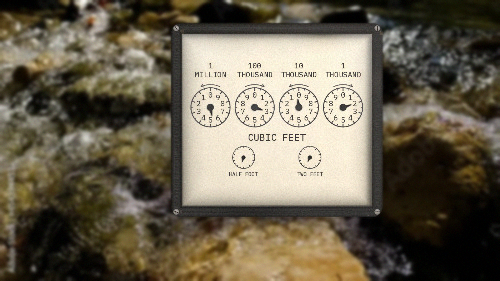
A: 530200 ft³
